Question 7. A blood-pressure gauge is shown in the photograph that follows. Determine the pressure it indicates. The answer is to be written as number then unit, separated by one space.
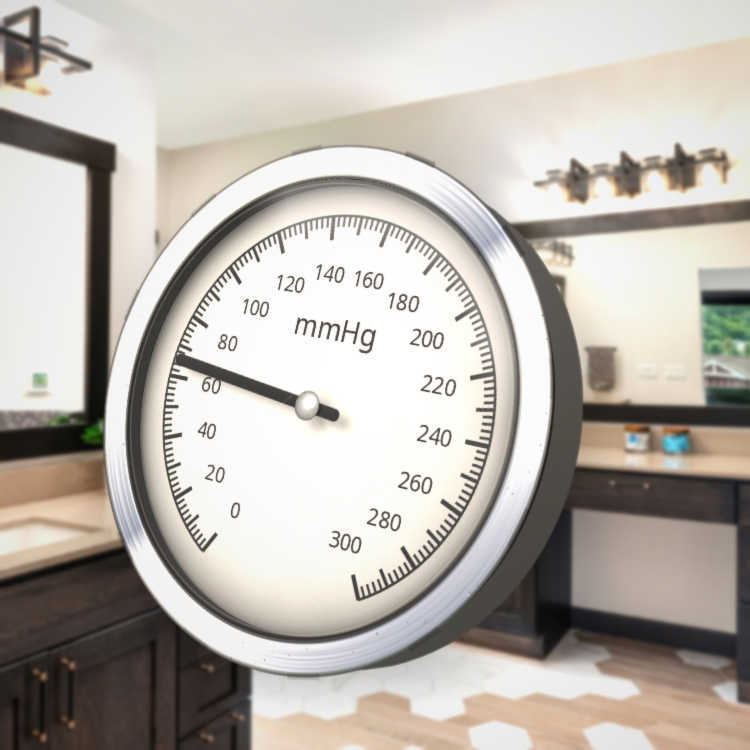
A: 66 mmHg
